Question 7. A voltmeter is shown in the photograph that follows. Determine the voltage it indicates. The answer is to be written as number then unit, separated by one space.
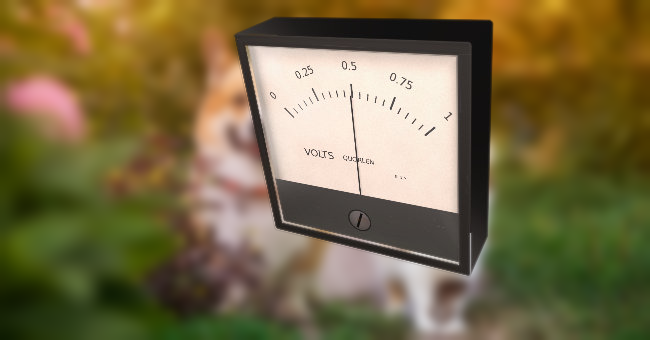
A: 0.5 V
